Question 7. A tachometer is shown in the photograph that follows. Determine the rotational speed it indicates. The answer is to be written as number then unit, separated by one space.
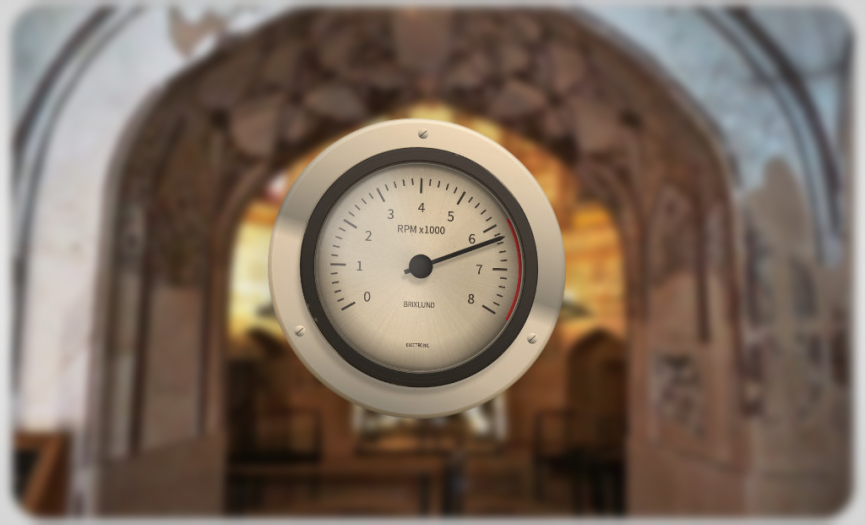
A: 6300 rpm
